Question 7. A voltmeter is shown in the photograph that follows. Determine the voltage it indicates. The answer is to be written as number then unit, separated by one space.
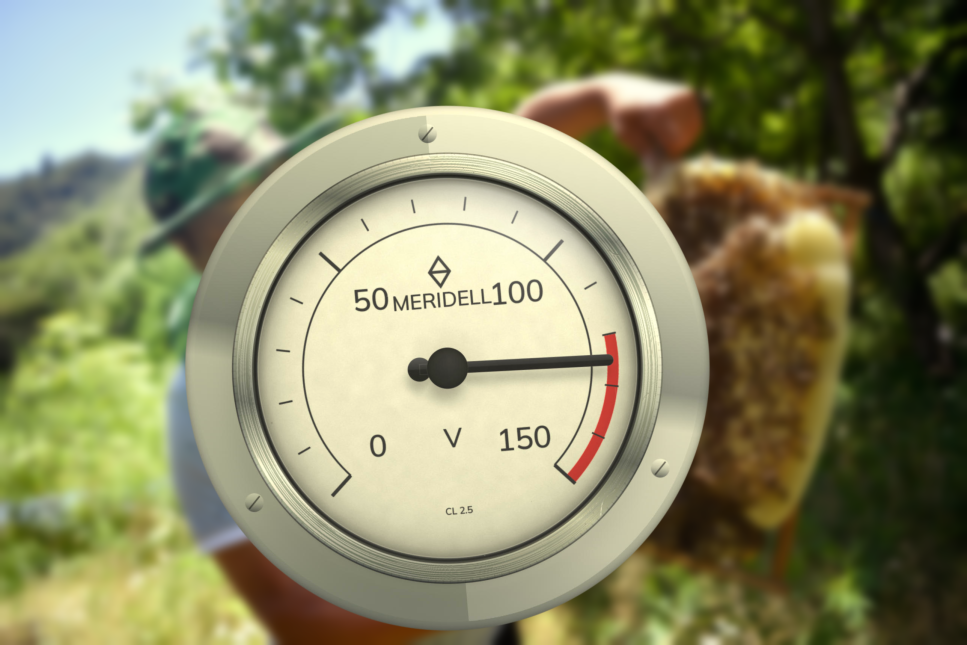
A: 125 V
